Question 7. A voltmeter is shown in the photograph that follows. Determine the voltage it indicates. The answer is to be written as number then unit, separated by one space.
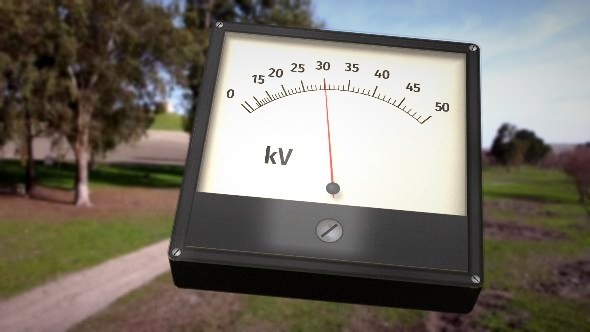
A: 30 kV
